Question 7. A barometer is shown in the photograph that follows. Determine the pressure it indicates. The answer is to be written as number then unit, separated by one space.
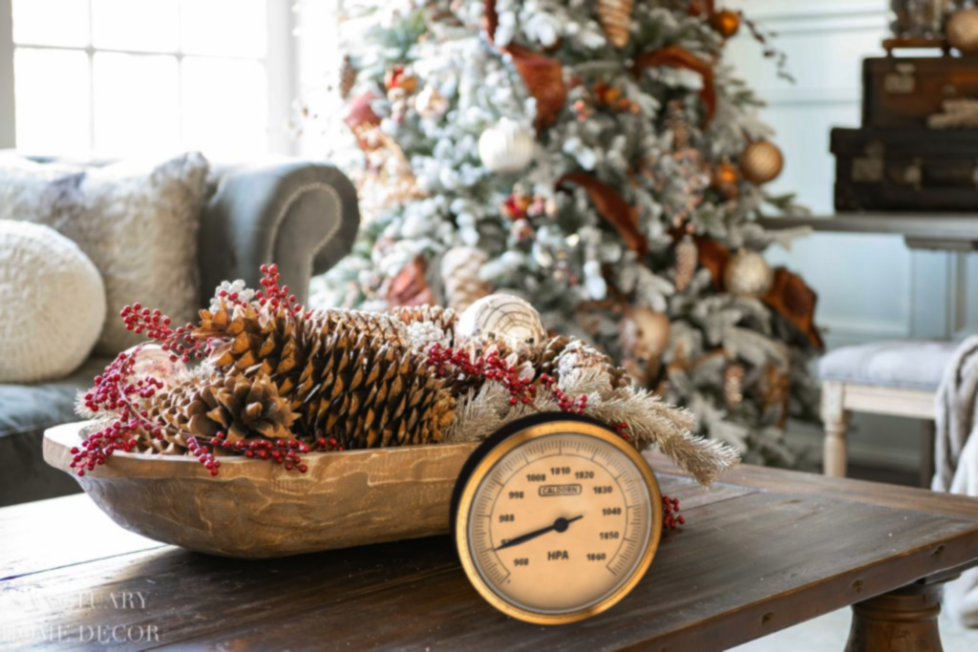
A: 970 hPa
